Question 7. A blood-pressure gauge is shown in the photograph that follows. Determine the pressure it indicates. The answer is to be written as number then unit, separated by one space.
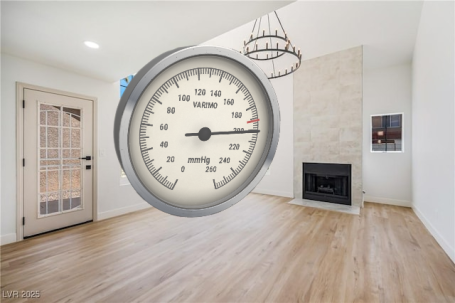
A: 200 mmHg
